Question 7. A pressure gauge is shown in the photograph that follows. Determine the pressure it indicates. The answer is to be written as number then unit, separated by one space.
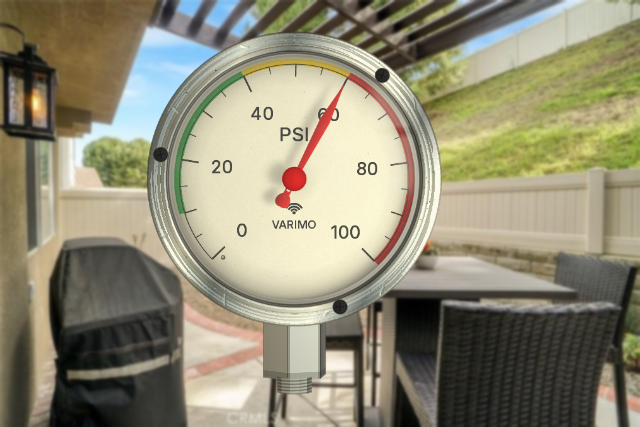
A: 60 psi
